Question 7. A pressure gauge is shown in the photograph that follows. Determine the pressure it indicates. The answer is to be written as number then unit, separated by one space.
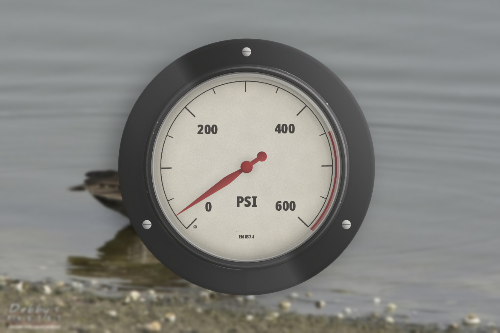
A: 25 psi
